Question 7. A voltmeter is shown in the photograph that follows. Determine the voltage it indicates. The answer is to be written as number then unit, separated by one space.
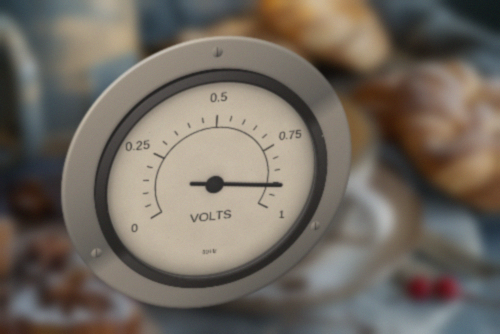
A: 0.9 V
